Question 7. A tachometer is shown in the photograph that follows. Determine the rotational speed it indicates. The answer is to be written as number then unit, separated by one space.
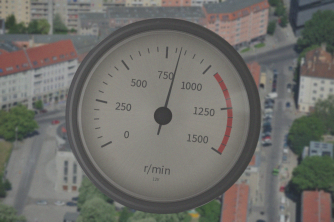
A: 825 rpm
